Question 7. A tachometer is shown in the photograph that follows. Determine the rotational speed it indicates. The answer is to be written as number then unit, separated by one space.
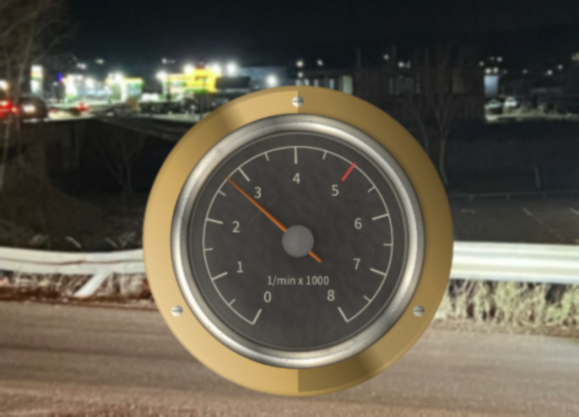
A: 2750 rpm
